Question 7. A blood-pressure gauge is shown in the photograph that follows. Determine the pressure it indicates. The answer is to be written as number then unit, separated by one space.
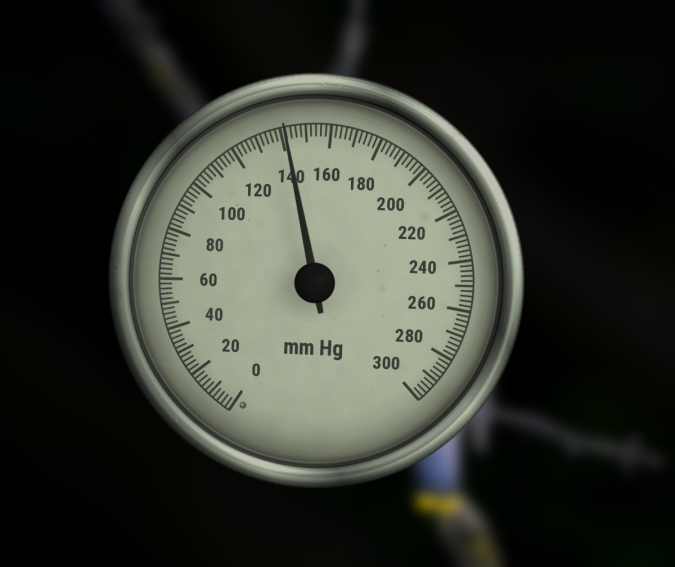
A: 142 mmHg
